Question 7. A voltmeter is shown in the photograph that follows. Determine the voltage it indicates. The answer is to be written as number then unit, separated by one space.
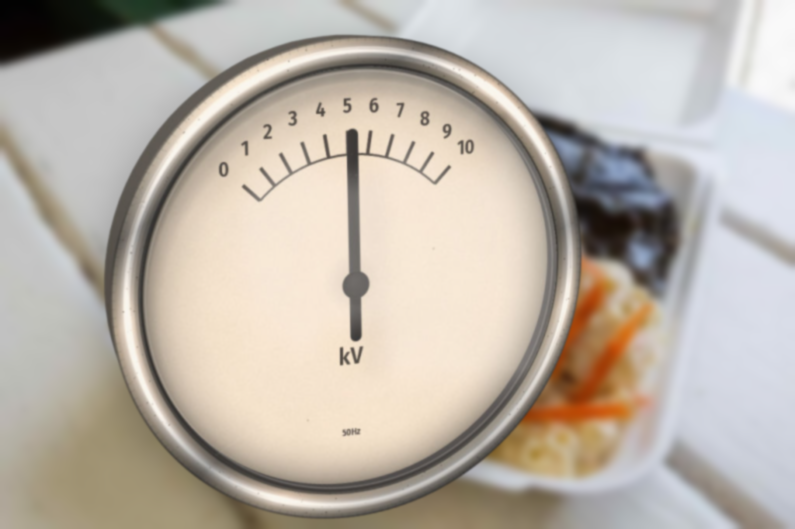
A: 5 kV
